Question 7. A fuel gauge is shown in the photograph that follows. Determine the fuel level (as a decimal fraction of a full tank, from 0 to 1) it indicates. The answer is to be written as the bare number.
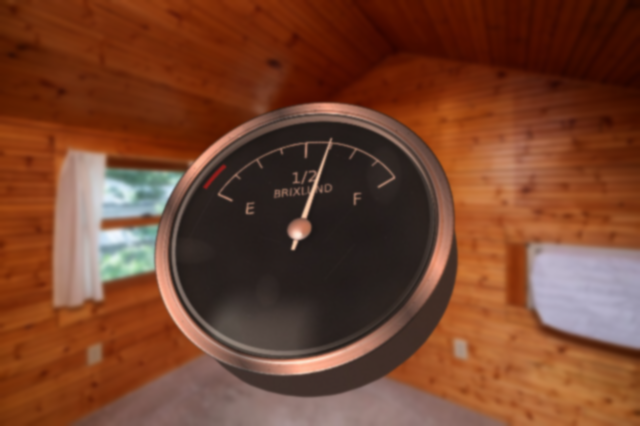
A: 0.625
